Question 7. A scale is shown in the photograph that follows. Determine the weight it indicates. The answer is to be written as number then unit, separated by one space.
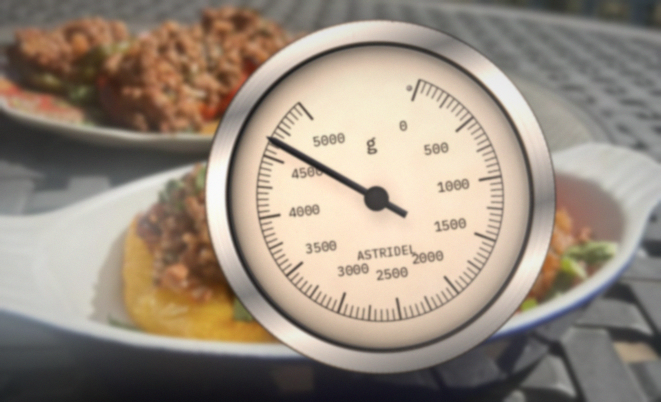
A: 4650 g
